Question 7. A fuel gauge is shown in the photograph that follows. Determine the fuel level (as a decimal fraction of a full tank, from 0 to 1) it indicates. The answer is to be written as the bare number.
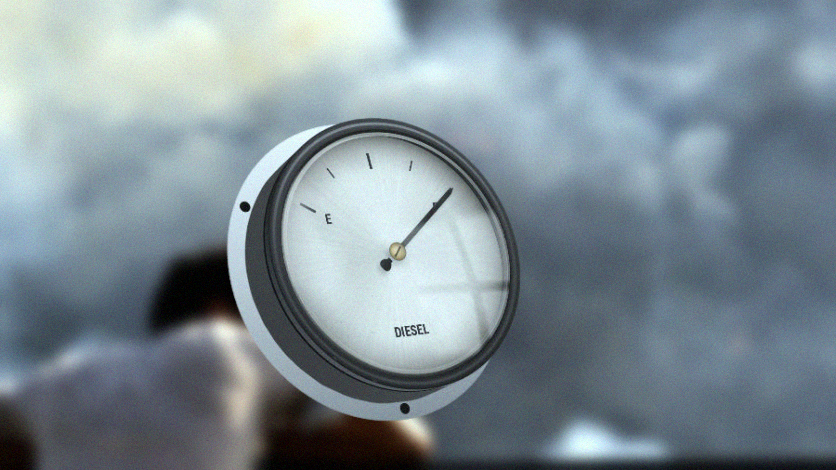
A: 1
